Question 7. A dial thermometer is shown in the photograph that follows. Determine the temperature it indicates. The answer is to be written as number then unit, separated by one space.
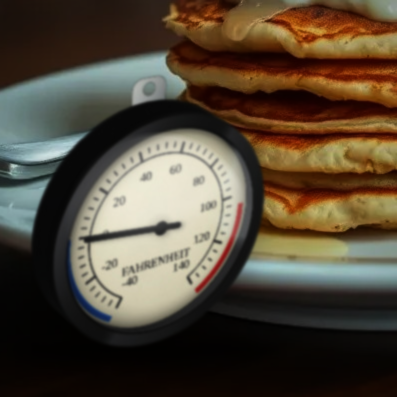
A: 0 °F
